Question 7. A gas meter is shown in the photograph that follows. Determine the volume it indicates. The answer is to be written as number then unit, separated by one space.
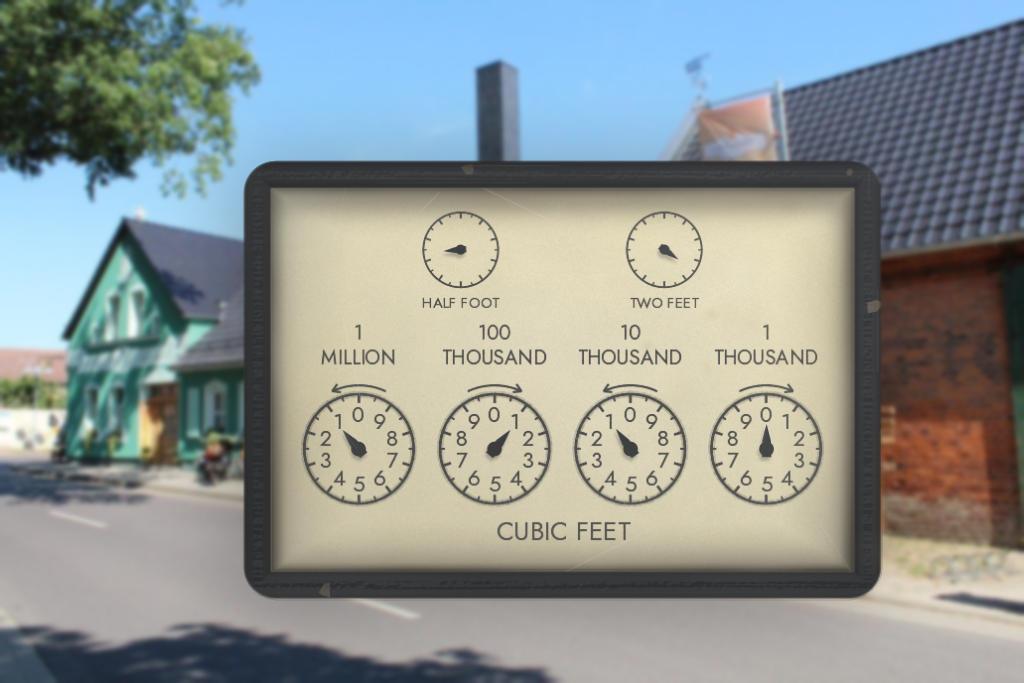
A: 111000 ft³
